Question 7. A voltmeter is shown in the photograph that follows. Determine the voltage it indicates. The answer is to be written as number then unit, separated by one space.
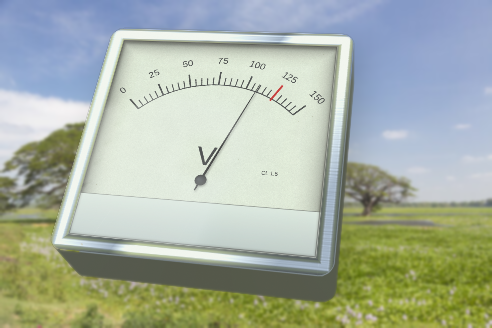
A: 110 V
